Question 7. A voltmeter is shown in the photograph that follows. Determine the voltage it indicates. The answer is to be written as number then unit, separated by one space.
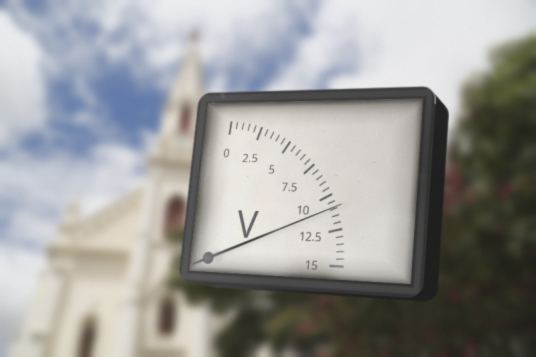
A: 11 V
